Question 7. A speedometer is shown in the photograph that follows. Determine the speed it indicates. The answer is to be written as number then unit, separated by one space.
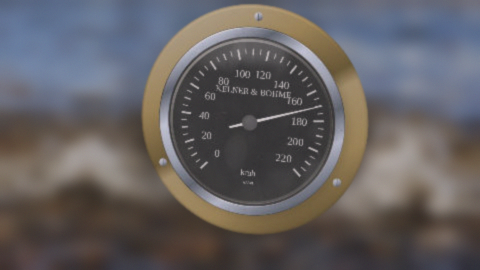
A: 170 km/h
